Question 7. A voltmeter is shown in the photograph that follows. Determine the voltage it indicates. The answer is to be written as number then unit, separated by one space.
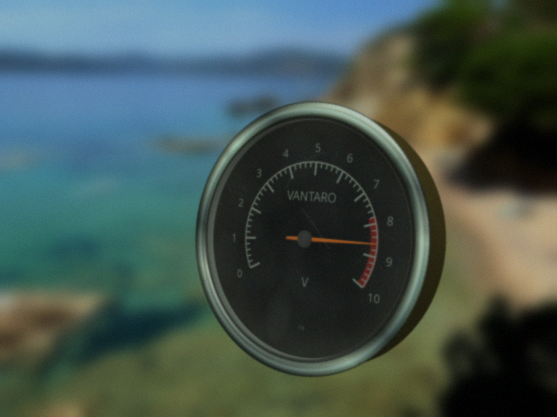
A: 8.6 V
